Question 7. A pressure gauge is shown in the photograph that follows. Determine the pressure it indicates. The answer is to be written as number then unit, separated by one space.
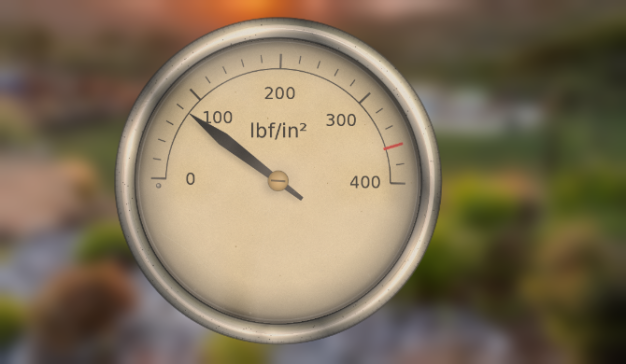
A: 80 psi
